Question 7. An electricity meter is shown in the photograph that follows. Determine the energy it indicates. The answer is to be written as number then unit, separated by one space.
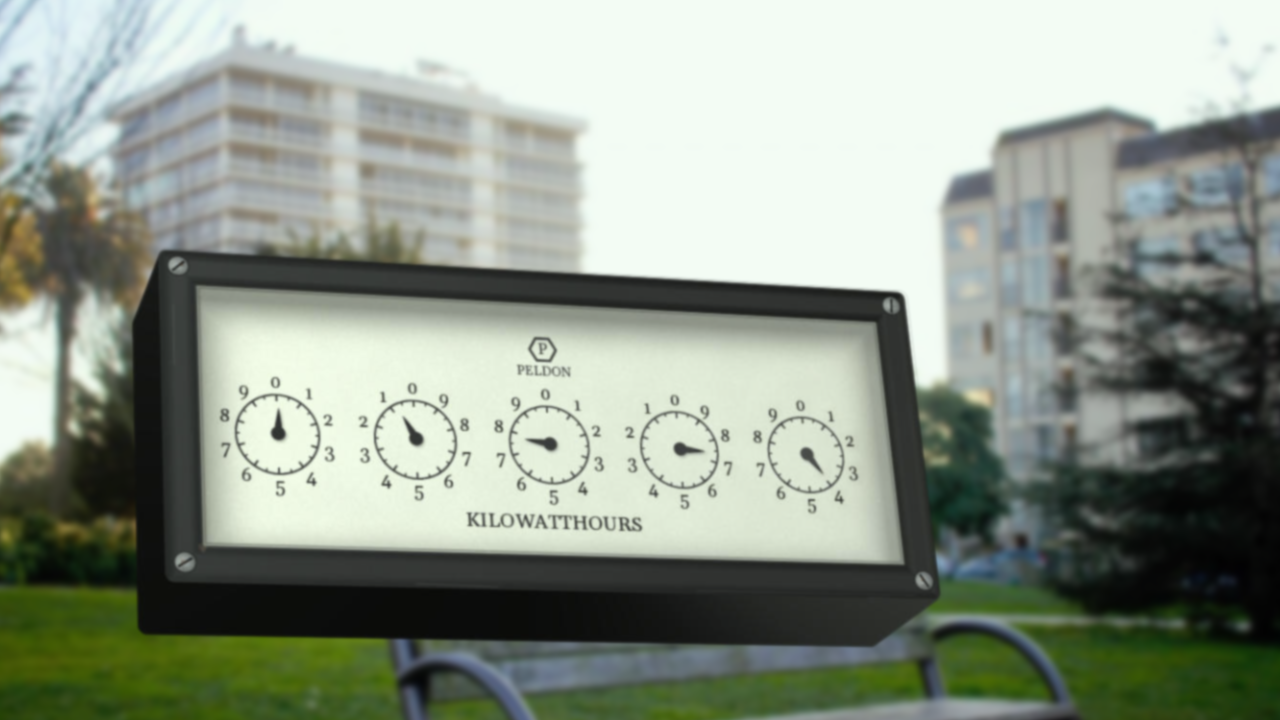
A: 774 kWh
